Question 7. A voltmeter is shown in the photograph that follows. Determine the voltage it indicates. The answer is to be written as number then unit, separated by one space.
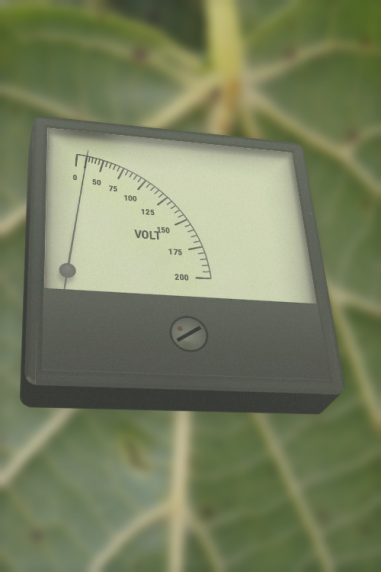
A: 25 V
